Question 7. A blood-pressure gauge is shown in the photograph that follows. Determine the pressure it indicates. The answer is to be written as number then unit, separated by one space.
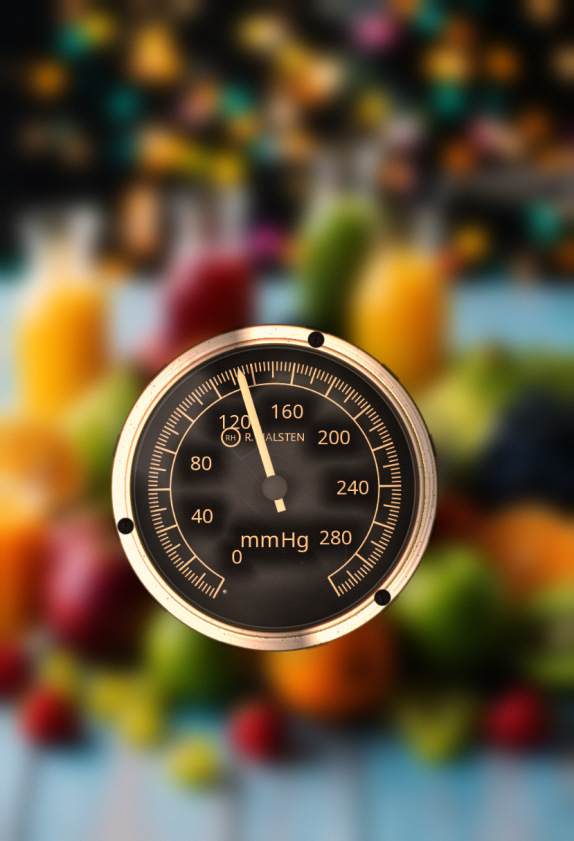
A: 134 mmHg
